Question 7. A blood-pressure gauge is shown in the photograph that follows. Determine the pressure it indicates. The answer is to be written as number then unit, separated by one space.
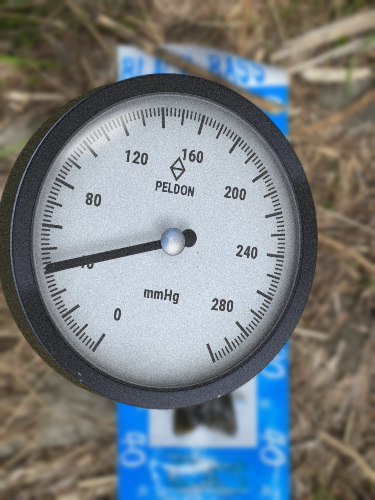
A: 42 mmHg
